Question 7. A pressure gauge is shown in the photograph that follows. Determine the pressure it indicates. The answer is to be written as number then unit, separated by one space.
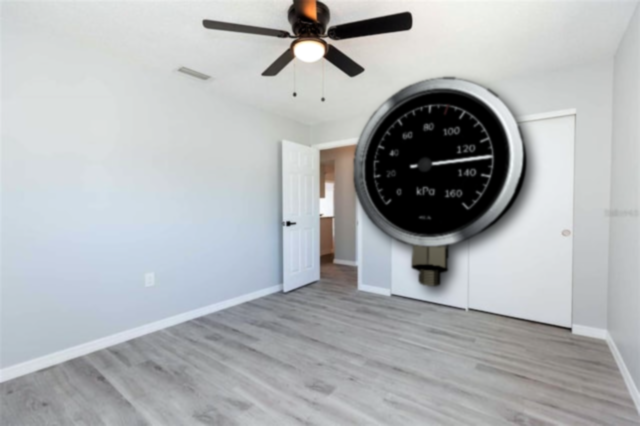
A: 130 kPa
